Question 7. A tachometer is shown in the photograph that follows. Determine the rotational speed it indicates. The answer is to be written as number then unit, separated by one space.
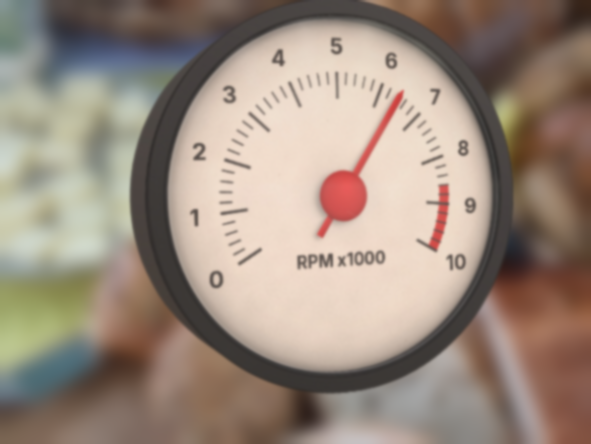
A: 6400 rpm
